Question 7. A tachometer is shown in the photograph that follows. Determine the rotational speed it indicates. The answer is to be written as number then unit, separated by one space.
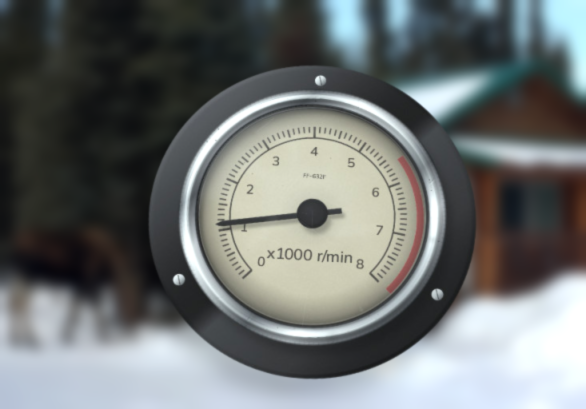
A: 1100 rpm
